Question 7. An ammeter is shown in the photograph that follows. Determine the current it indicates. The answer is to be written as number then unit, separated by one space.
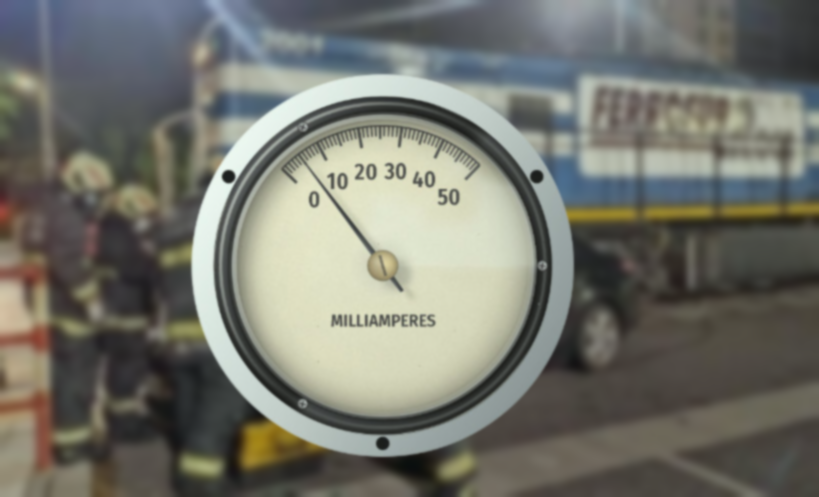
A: 5 mA
